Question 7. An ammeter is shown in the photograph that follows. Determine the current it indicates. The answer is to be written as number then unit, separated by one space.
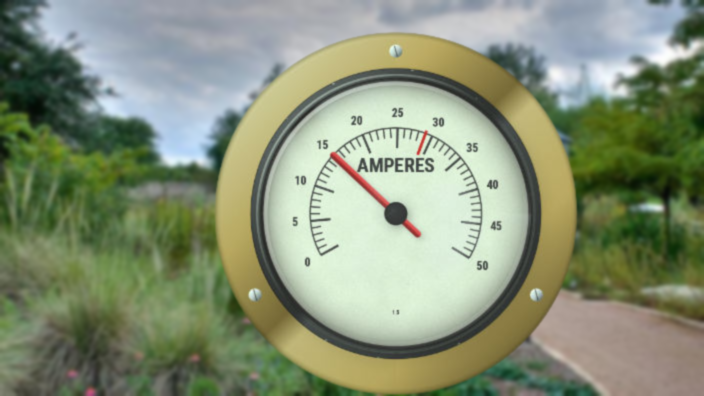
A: 15 A
